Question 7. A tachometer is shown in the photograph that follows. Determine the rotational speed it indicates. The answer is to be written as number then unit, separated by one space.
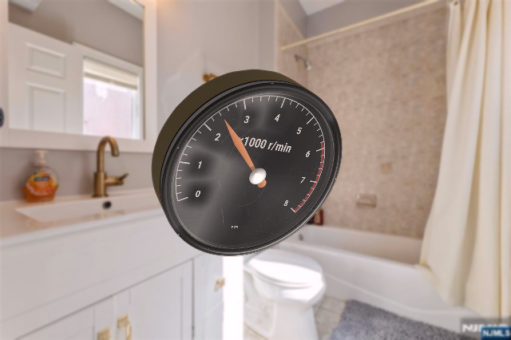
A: 2400 rpm
